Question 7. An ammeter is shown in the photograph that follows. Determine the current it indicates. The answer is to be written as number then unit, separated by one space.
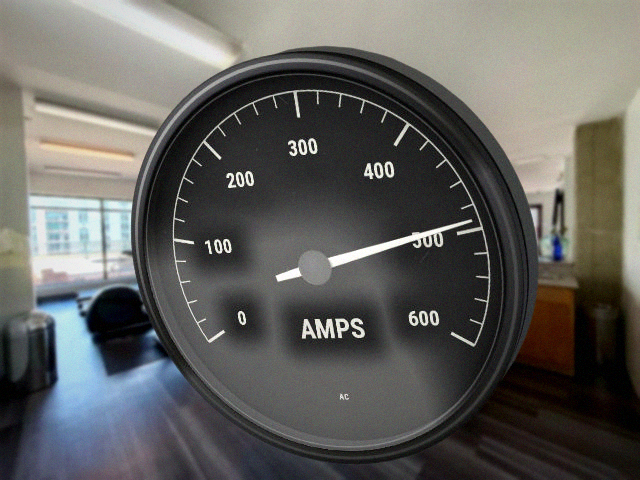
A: 490 A
